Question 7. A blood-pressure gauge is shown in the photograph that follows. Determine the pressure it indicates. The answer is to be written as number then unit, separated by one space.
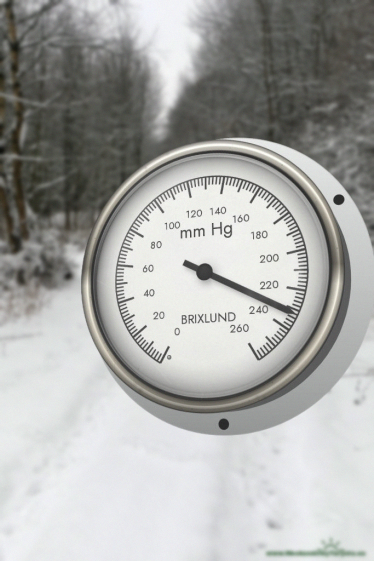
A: 232 mmHg
